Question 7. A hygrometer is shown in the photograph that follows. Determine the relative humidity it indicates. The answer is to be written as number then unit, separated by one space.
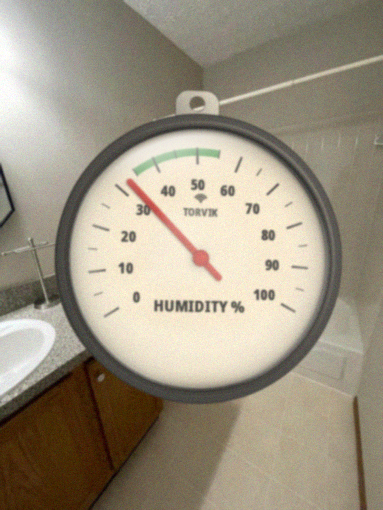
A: 32.5 %
